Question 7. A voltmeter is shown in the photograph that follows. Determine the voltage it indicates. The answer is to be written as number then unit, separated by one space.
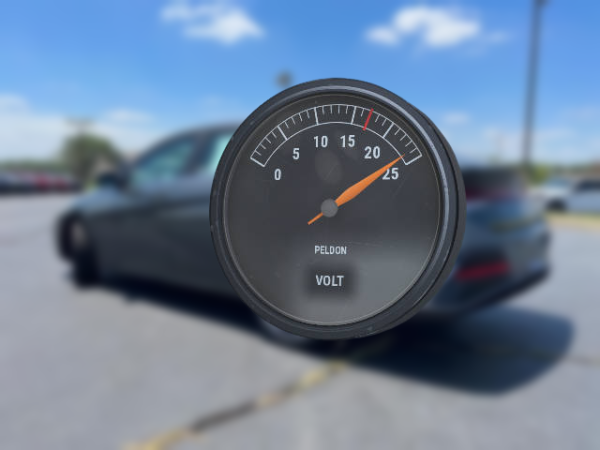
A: 24 V
